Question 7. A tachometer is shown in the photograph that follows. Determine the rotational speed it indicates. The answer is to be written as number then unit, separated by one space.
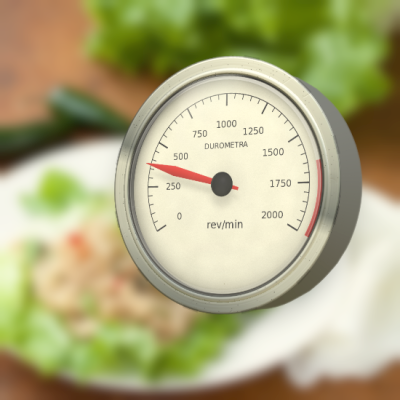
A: 375 rpm
